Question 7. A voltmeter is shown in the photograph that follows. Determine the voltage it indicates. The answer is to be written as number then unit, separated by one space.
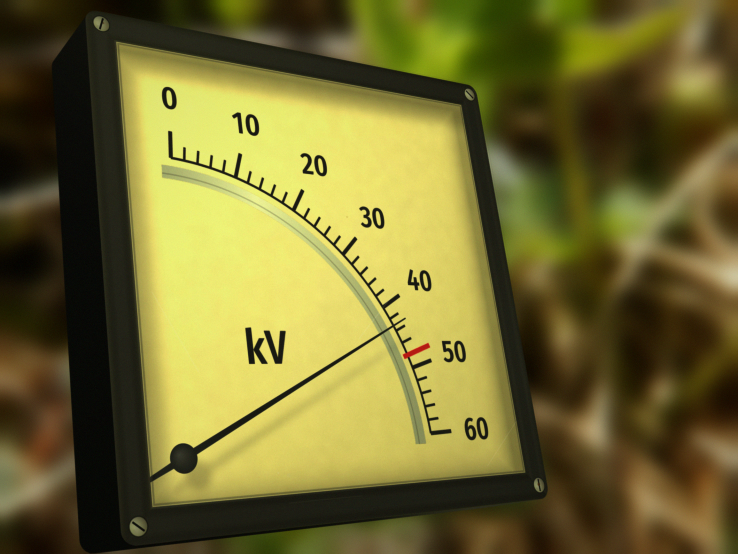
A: 43 kV
